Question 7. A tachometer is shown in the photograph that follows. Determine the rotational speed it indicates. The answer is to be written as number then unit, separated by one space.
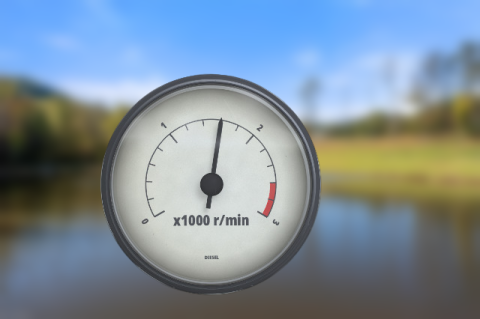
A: 1600 rpm
